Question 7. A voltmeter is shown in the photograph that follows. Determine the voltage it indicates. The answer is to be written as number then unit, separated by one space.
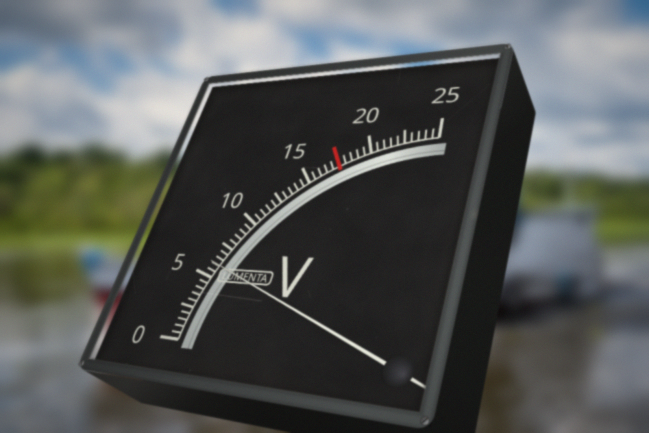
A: 6 V
